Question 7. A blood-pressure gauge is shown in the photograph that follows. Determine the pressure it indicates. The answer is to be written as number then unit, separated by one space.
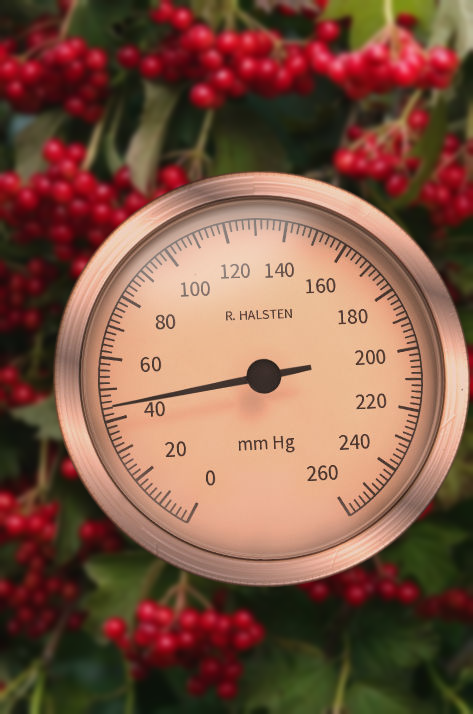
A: 44 mmHg
